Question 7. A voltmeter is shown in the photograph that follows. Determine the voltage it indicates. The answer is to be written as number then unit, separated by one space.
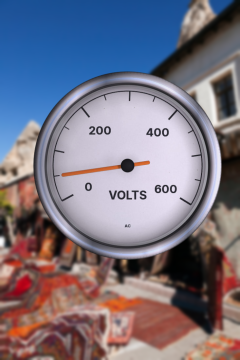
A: 50 V
